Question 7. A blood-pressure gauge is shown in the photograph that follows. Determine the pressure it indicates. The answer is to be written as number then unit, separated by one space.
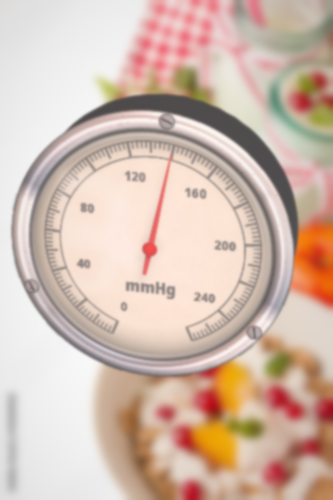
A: 140 mmHg
